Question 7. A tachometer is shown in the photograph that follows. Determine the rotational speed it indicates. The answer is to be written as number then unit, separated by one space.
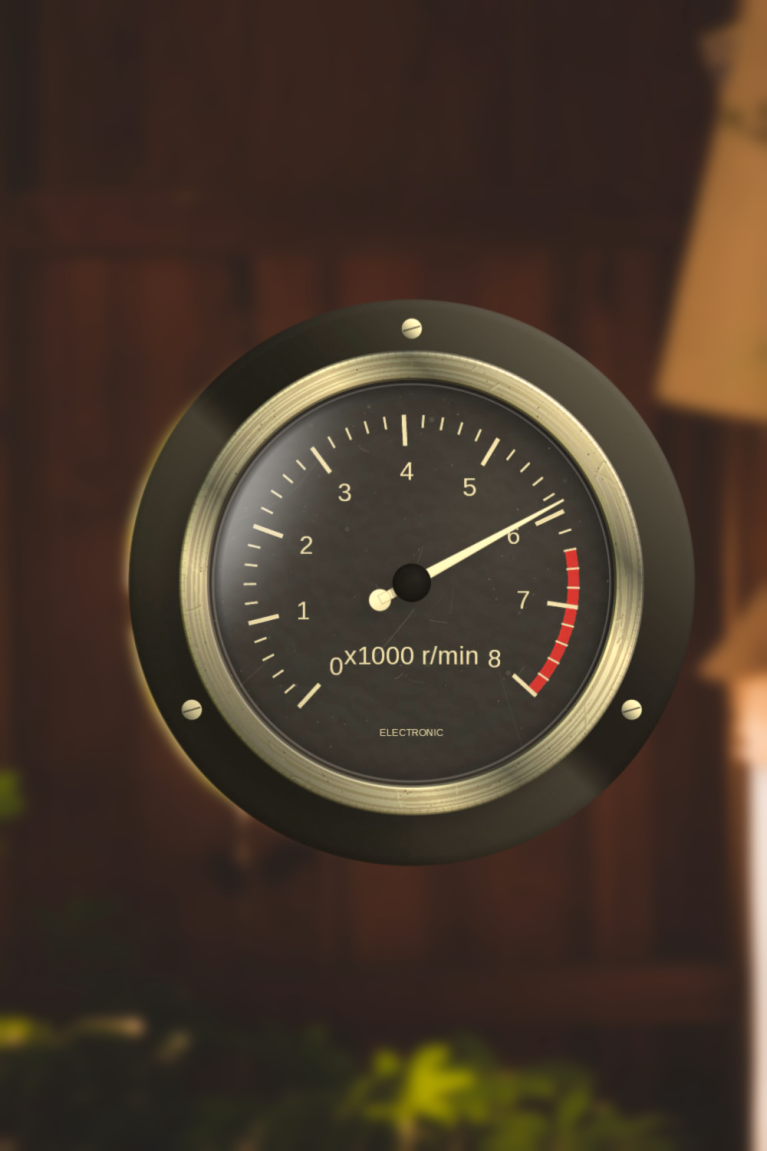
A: 5900 rpm
